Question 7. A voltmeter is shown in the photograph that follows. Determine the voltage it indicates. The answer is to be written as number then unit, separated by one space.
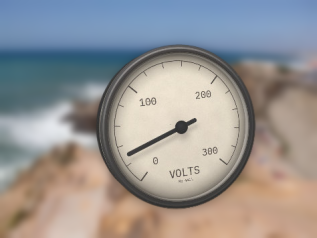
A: 30 V
